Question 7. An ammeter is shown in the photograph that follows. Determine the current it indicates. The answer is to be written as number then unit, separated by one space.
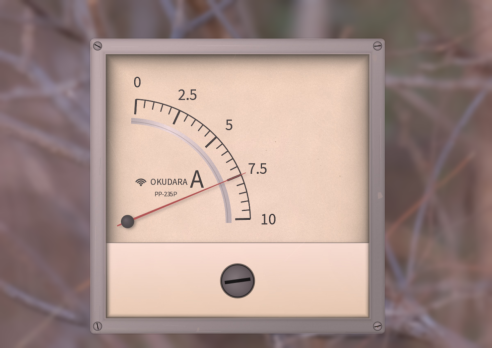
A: 7.5 A
